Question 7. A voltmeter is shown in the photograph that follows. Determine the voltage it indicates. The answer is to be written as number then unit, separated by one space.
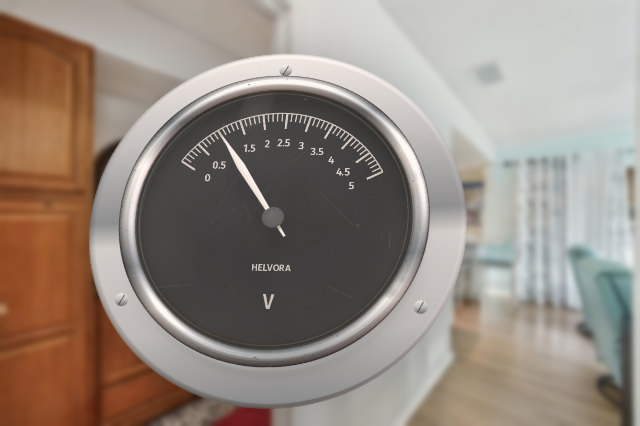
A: 1 V
